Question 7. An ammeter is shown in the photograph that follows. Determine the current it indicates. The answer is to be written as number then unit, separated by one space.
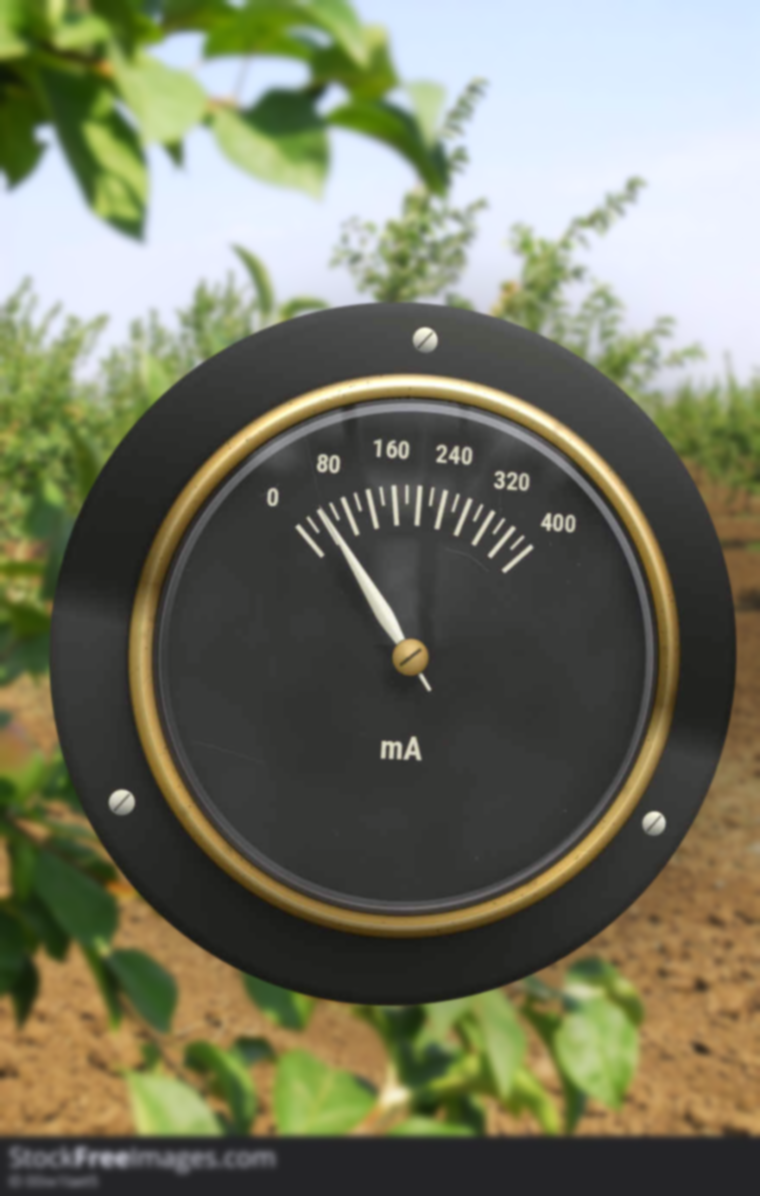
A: 40 mA
